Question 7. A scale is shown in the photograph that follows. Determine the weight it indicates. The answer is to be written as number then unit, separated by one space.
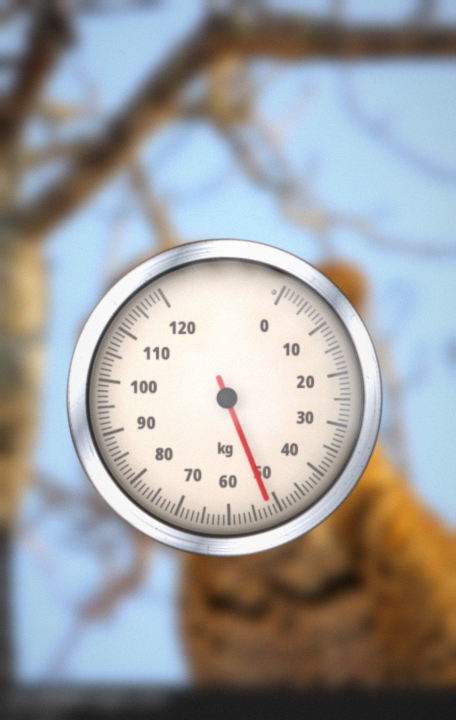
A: 52 kg
